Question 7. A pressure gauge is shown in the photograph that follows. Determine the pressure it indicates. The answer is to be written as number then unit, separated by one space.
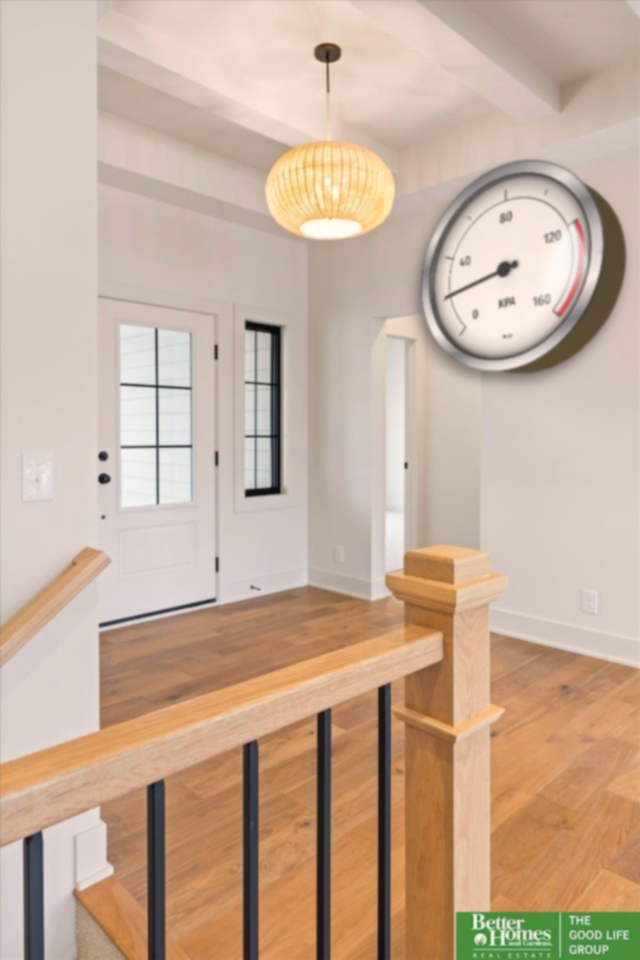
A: 20 kPa
